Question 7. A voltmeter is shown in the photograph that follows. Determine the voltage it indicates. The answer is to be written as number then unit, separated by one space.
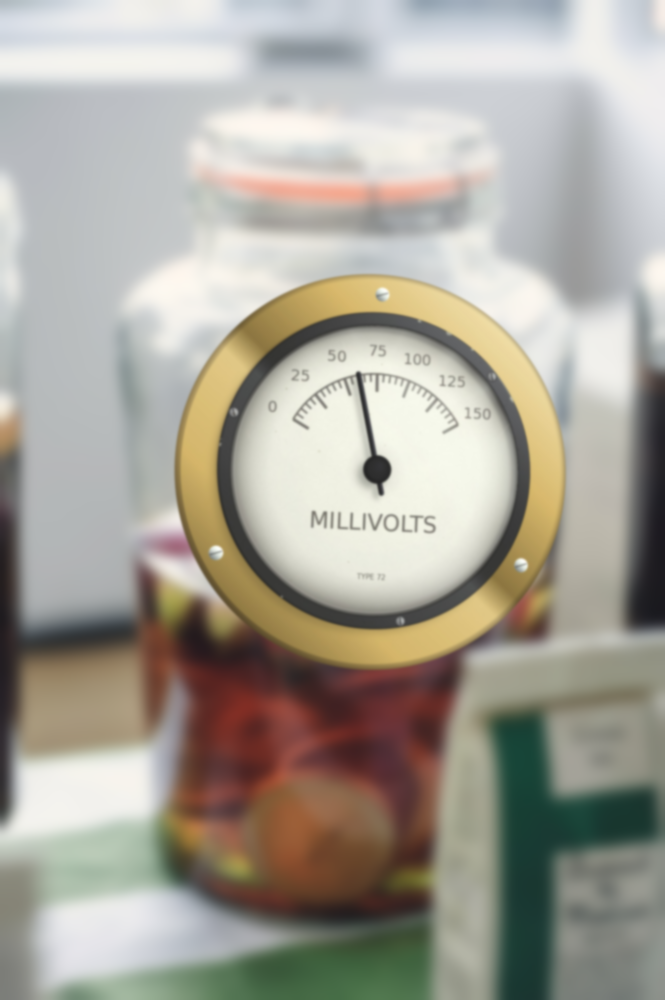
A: 60 mV
